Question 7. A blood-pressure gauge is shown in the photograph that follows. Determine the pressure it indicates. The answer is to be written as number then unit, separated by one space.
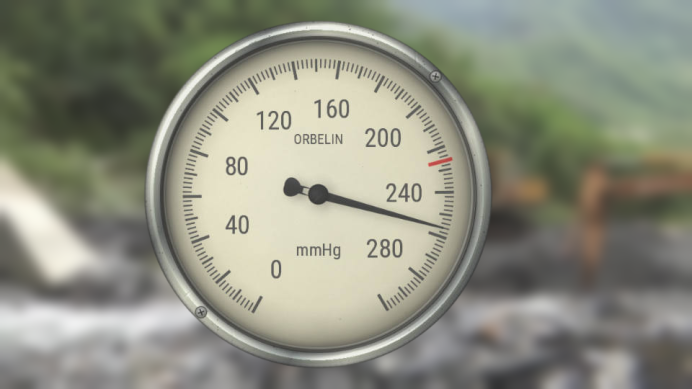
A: 256 mmHg
